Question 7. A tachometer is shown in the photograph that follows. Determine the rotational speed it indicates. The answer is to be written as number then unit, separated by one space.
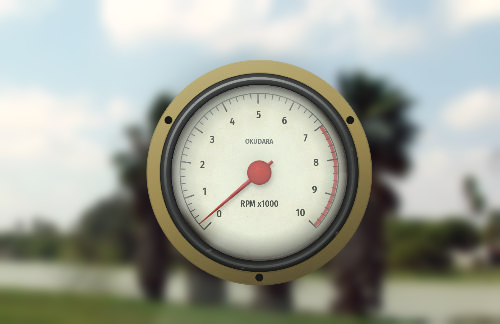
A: 200 rpm
